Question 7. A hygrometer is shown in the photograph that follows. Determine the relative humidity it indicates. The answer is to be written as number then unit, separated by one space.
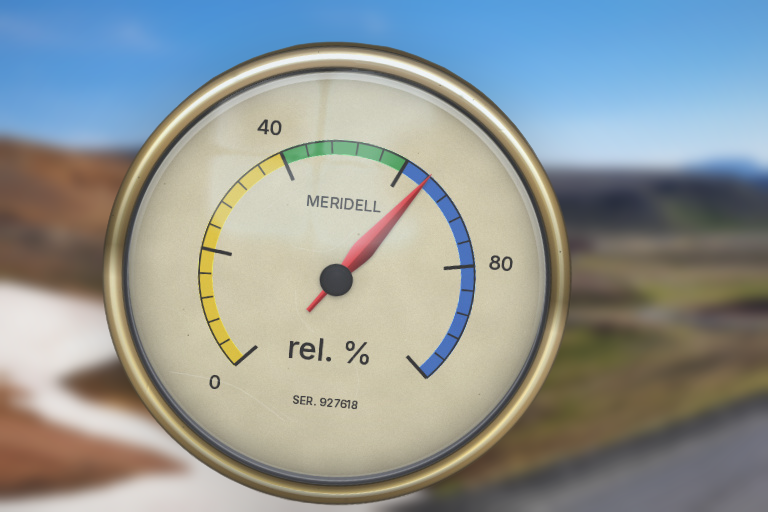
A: 64 %
